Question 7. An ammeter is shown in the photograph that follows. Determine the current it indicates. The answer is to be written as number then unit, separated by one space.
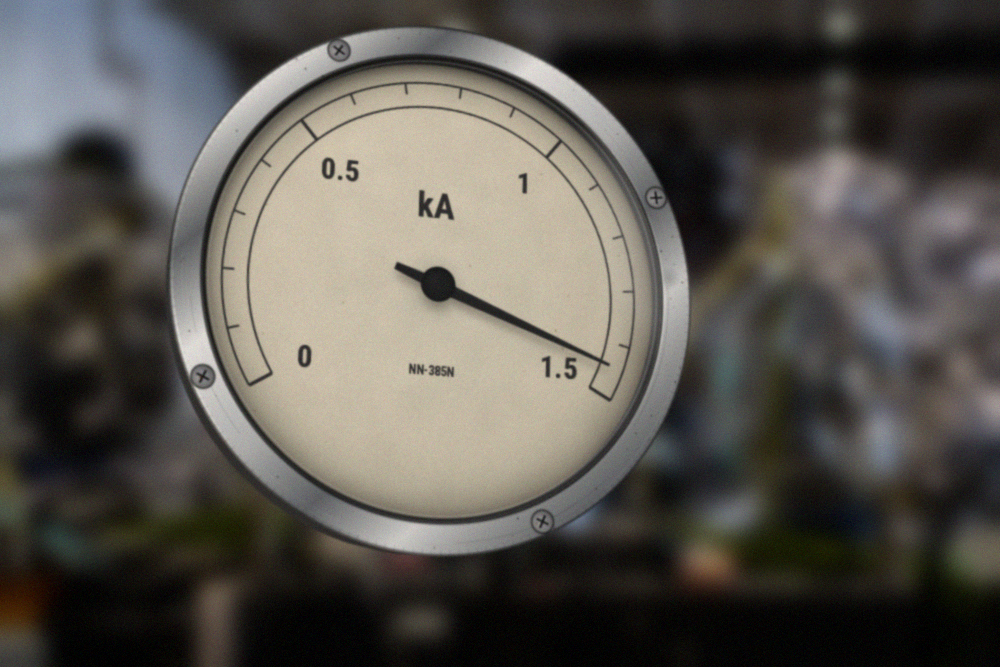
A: 1.45 kA
